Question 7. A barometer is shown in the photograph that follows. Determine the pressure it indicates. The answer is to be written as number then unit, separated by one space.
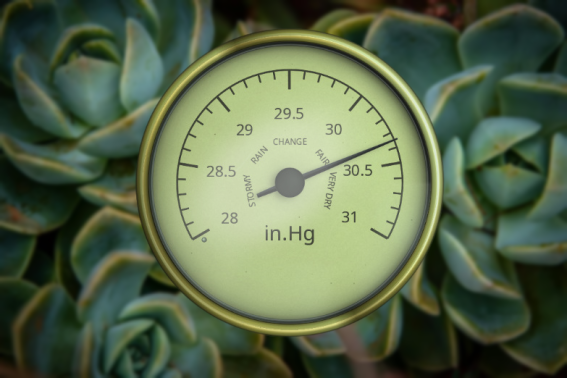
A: 30.35 inHg
